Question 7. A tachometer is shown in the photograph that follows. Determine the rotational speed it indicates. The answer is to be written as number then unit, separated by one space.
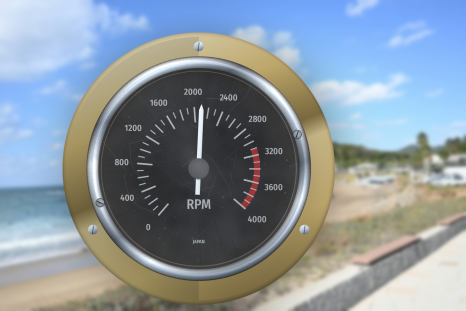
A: 2100 rpm
